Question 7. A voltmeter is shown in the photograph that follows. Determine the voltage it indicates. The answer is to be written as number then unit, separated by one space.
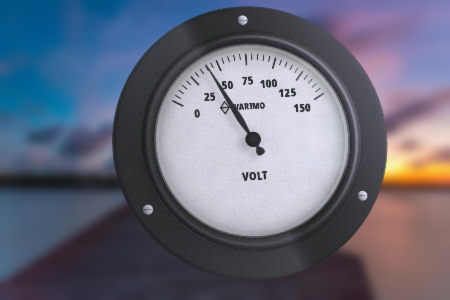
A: 40 V
